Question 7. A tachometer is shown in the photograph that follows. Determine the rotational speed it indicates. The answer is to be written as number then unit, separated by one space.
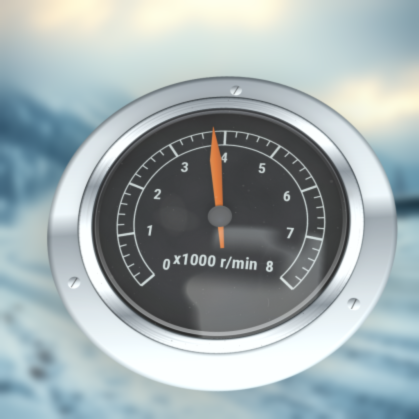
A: 3800 rpm
